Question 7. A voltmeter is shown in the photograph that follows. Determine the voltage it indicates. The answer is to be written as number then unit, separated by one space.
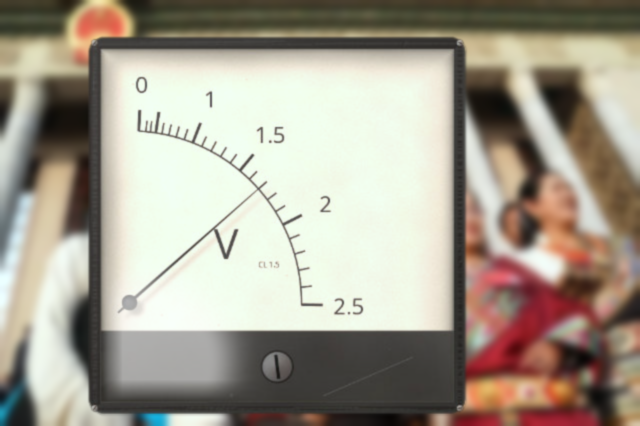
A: 1.7 V
